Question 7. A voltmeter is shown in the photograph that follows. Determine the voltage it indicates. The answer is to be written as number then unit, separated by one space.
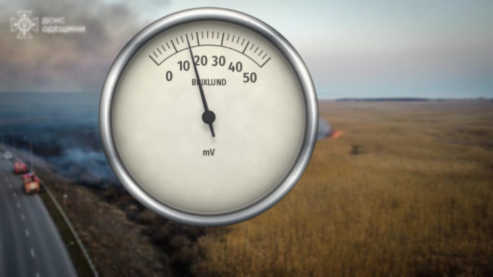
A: 16 mV
